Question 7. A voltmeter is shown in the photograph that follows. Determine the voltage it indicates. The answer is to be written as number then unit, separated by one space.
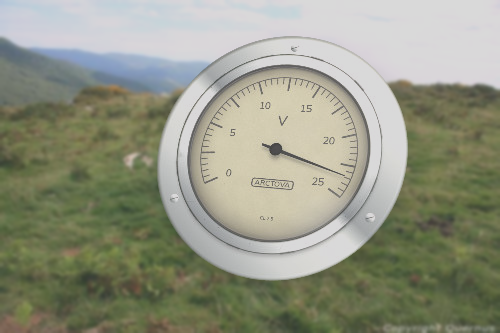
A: 23.5 V
